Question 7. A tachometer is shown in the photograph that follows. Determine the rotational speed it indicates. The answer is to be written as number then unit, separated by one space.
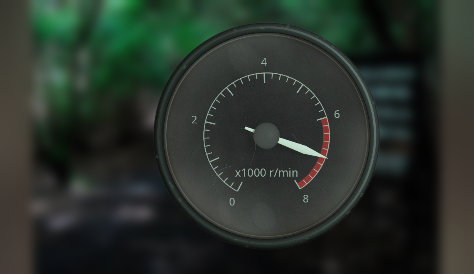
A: 7000 rpm
